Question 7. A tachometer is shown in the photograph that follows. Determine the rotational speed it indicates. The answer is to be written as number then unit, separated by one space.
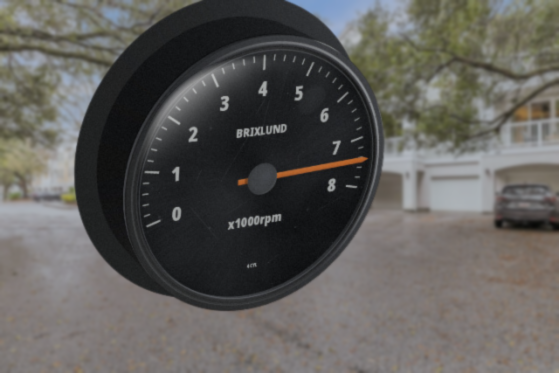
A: 7400 rpm
